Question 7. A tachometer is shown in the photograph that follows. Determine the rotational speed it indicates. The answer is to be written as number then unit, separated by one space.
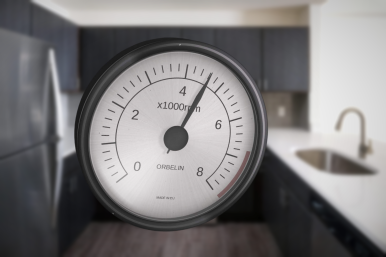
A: 4600 rpm
